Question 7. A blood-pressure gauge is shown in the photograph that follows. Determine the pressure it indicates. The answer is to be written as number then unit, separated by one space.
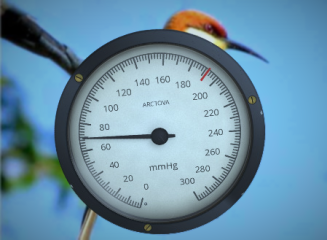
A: 70 mmHg
